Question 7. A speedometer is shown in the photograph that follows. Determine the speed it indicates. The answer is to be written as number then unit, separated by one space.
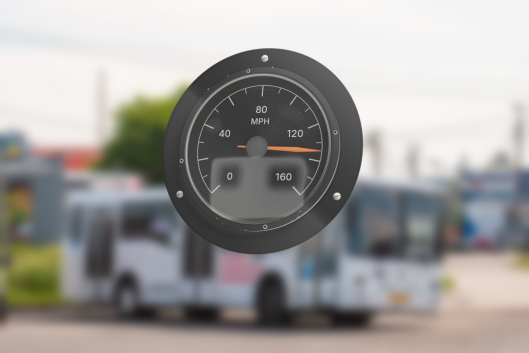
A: 135 mph
